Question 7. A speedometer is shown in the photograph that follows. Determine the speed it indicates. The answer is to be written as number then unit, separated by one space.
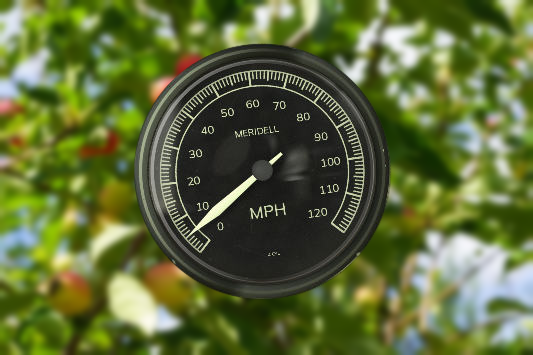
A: 5 mph
